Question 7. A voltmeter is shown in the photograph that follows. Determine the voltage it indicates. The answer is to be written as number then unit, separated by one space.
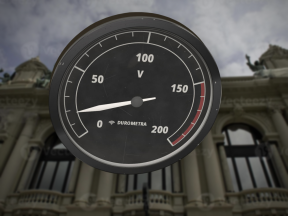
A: 20 V
